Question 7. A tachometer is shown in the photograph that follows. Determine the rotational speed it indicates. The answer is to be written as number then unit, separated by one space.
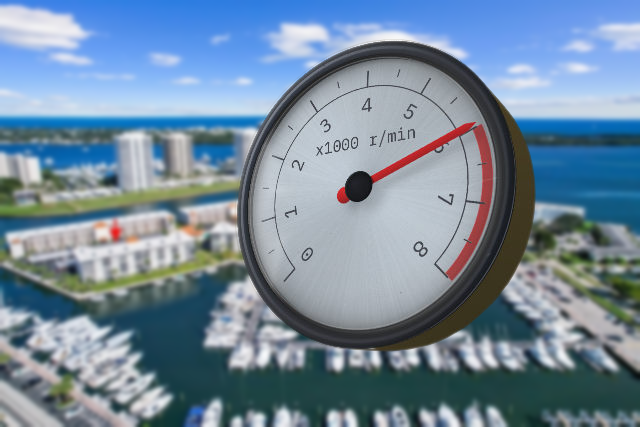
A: 6000 rpm
